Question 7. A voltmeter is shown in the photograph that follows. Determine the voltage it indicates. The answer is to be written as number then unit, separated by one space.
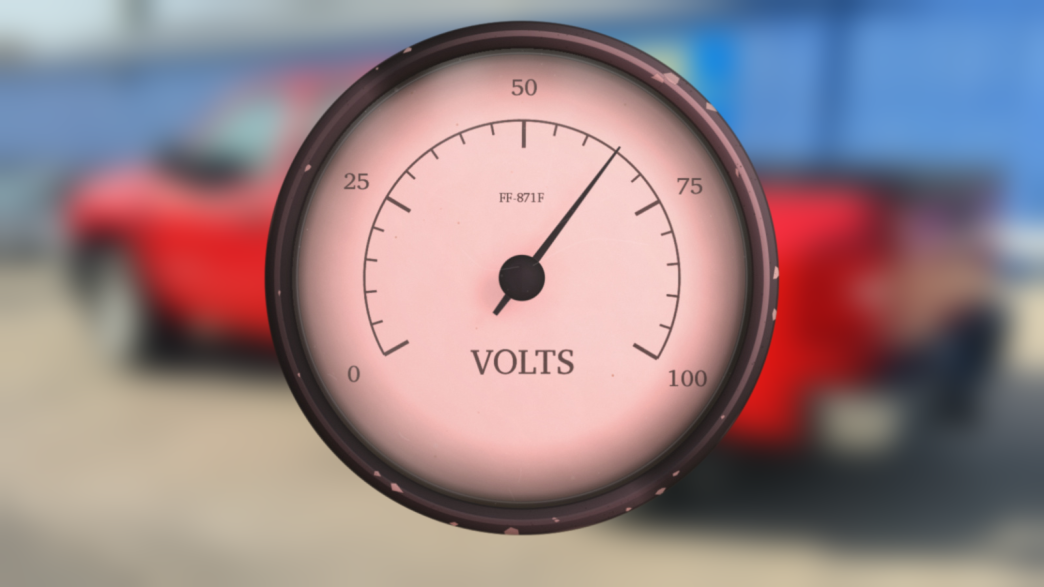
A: 65 V
